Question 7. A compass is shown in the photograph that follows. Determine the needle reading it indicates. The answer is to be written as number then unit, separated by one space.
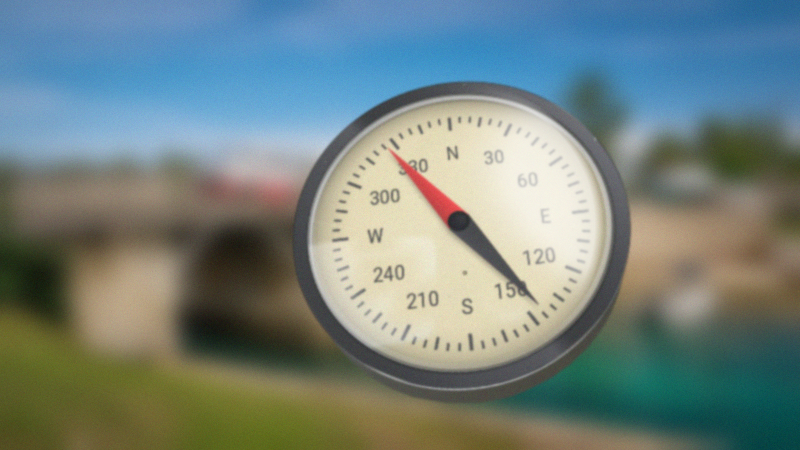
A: 325 °
